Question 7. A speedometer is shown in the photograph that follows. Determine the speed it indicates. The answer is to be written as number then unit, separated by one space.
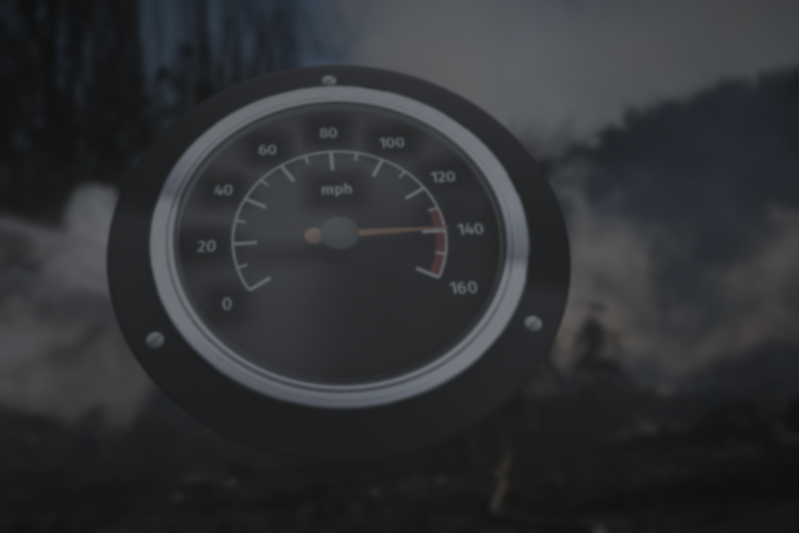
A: 140 mph
